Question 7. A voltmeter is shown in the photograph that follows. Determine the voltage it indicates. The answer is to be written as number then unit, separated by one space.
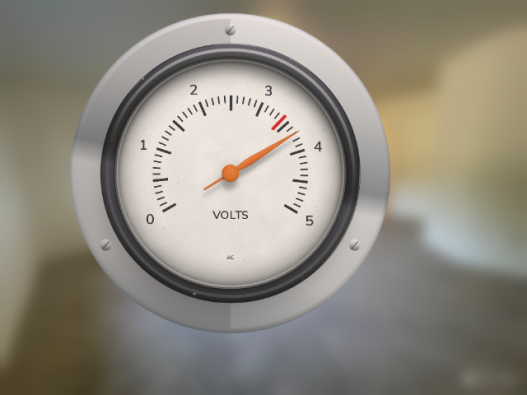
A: 3.7 V
